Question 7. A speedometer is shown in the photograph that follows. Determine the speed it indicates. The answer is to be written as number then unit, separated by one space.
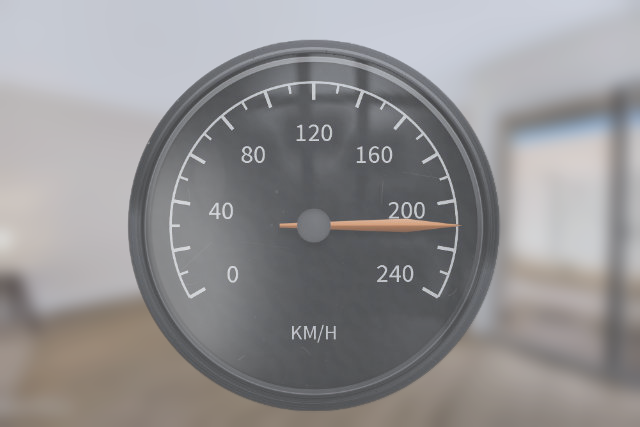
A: 210 km/h
